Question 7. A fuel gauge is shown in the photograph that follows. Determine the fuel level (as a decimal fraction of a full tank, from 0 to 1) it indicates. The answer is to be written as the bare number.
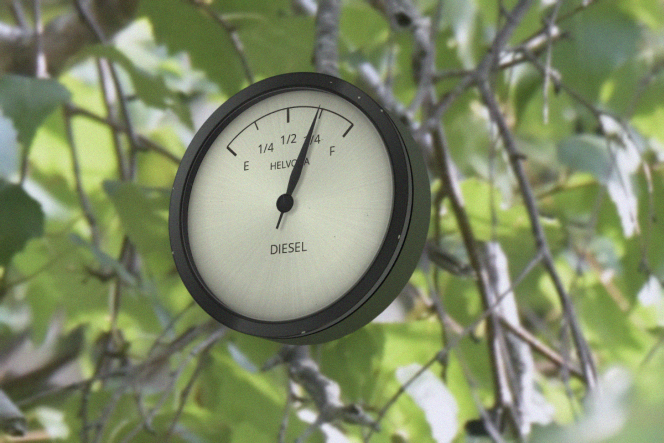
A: 0.75
